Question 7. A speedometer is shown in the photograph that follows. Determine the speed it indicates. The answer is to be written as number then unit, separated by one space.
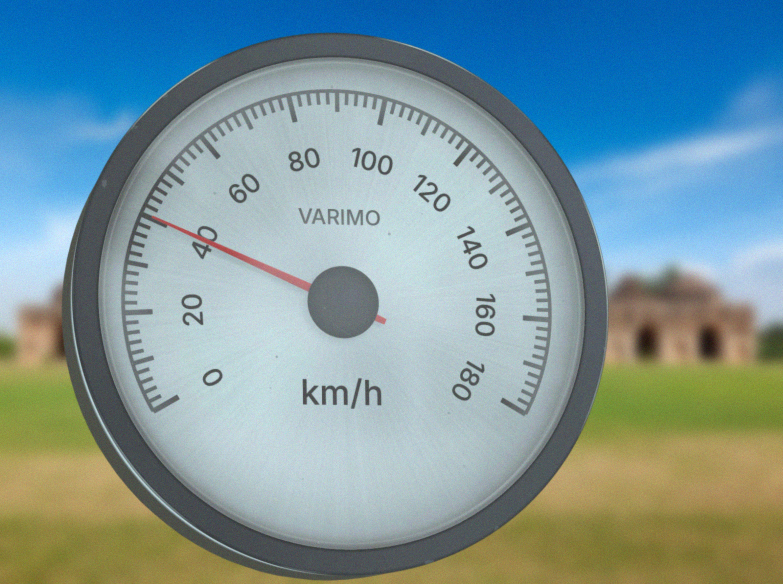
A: 40 km/h
